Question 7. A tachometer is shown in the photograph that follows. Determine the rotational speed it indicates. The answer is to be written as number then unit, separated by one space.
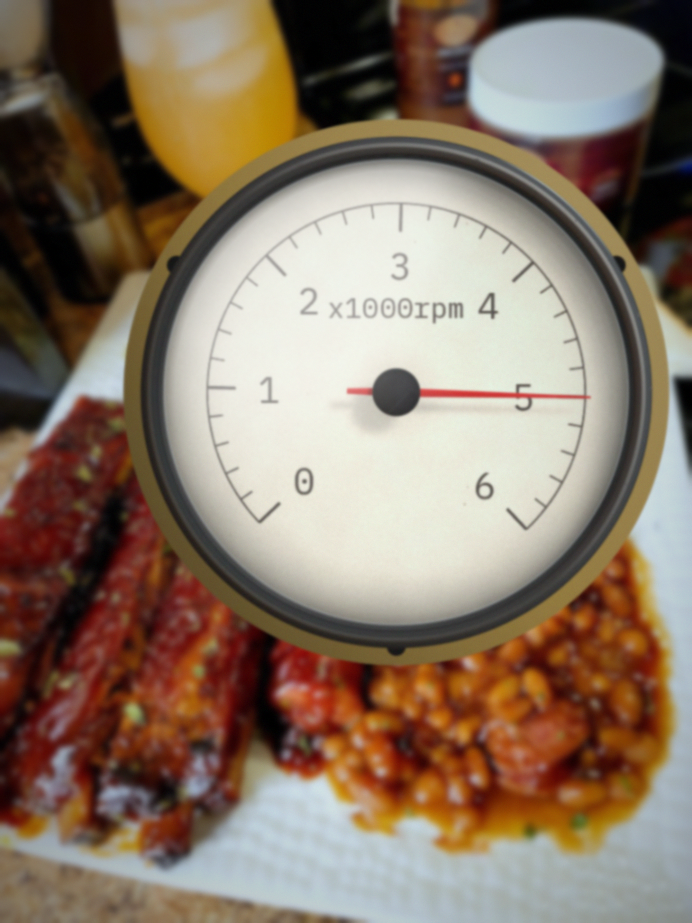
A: 5000 rpm
